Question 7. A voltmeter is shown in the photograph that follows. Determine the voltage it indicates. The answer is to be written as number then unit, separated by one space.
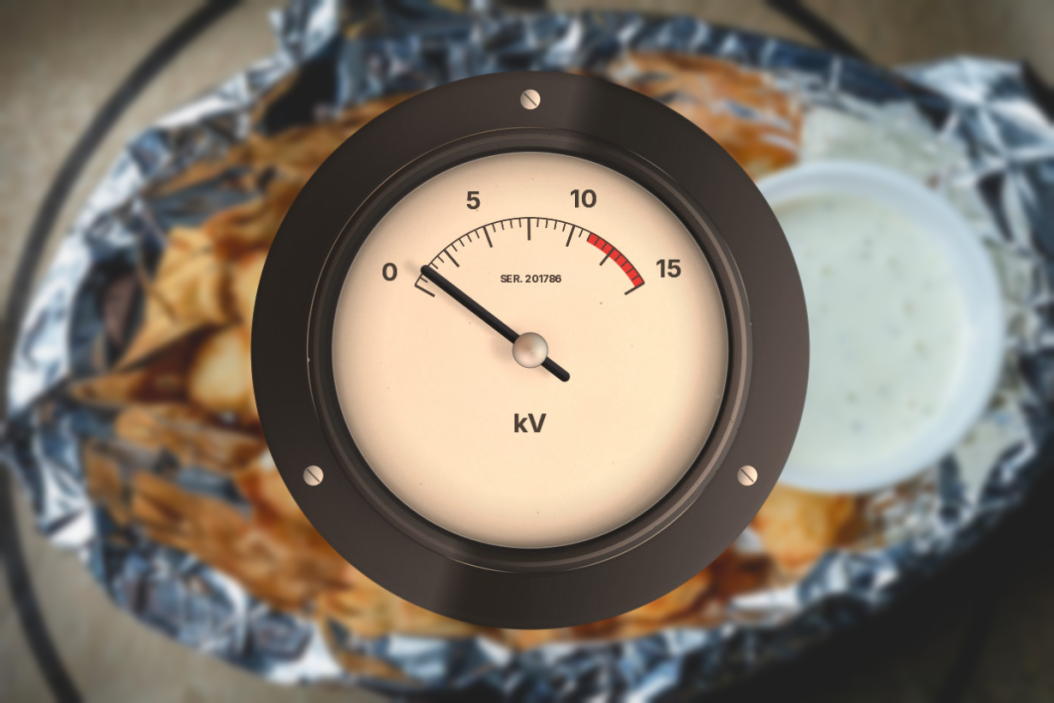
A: 1 kV
